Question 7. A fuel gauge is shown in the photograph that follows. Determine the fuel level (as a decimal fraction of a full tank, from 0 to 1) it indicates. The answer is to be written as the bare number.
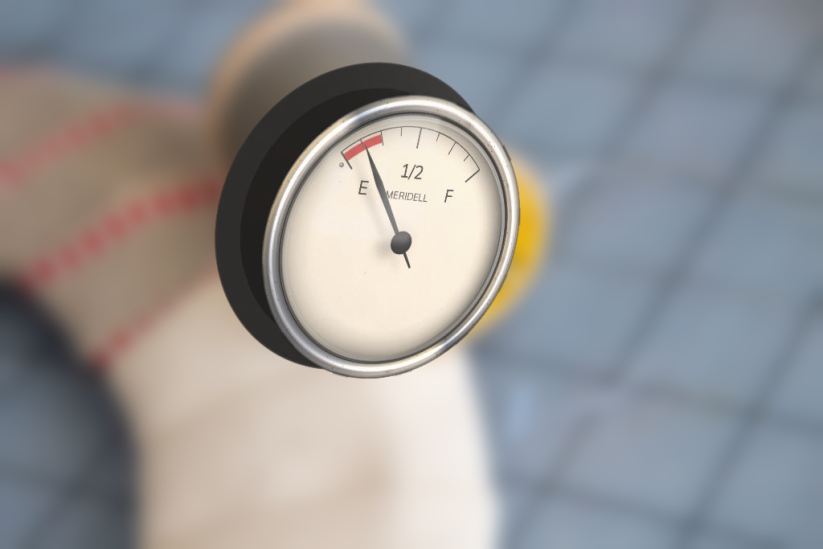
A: 0.125
